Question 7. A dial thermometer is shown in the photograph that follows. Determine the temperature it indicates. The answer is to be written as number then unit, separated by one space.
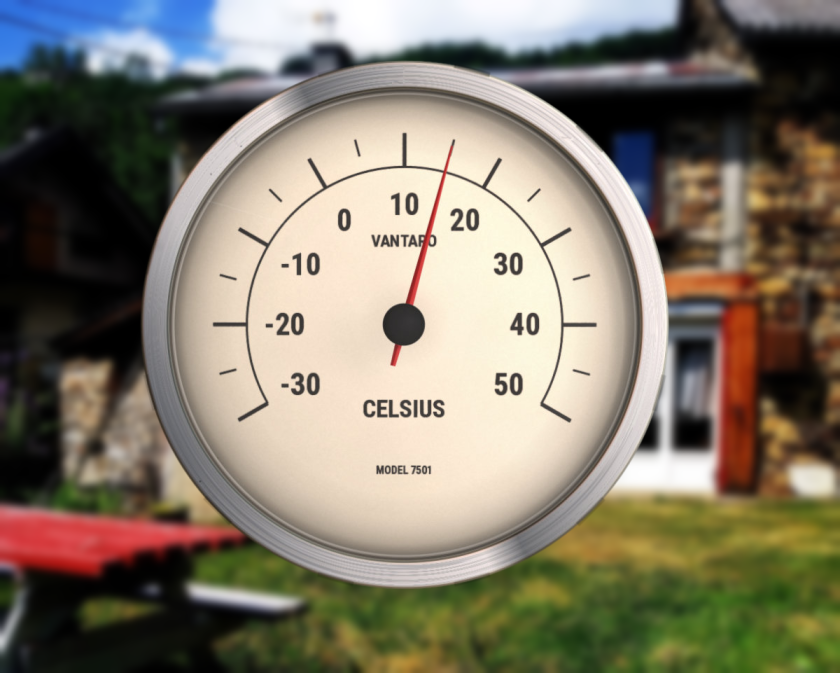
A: 15 °C
